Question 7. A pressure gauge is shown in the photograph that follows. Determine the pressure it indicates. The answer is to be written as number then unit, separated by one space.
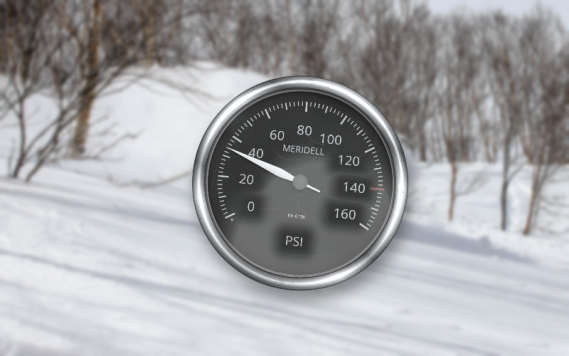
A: 34 psi
